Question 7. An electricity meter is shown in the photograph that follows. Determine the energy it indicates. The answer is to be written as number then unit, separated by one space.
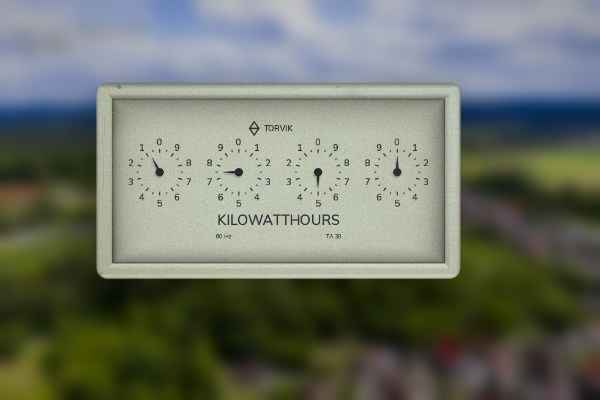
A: 750 kWh
